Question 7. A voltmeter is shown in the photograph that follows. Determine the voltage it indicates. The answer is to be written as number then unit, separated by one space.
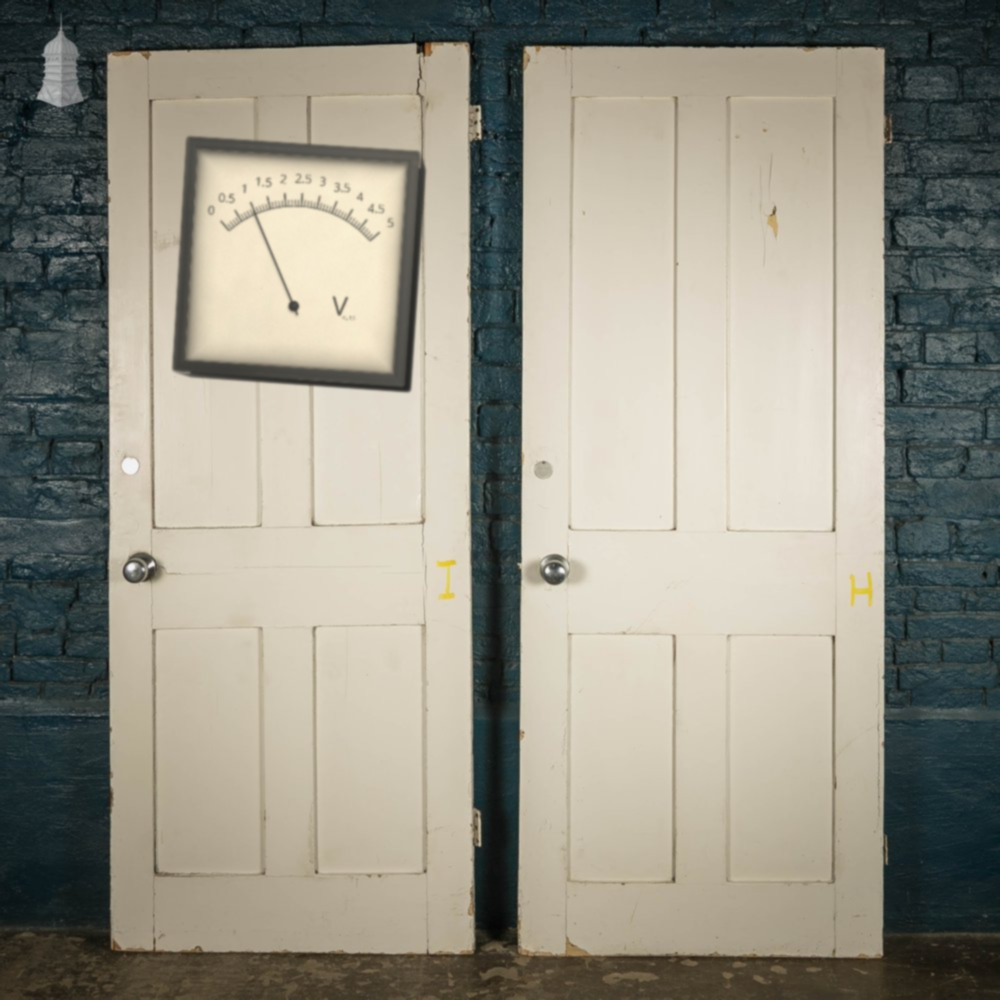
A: 1 V
